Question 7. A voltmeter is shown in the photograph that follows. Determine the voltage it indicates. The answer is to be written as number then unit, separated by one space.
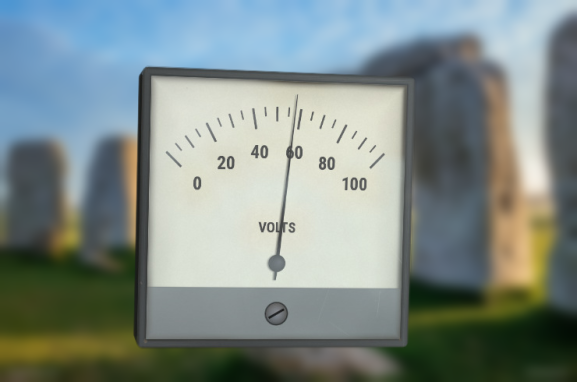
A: 57.5 V
